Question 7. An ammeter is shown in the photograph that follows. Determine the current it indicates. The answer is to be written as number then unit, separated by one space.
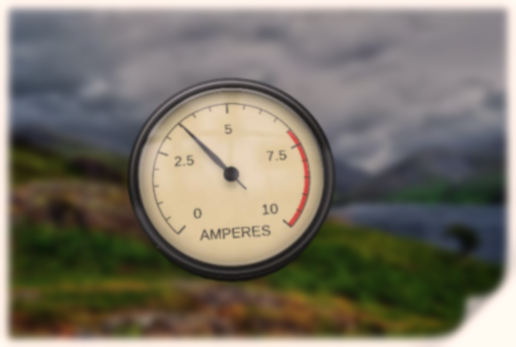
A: 3.5 A
